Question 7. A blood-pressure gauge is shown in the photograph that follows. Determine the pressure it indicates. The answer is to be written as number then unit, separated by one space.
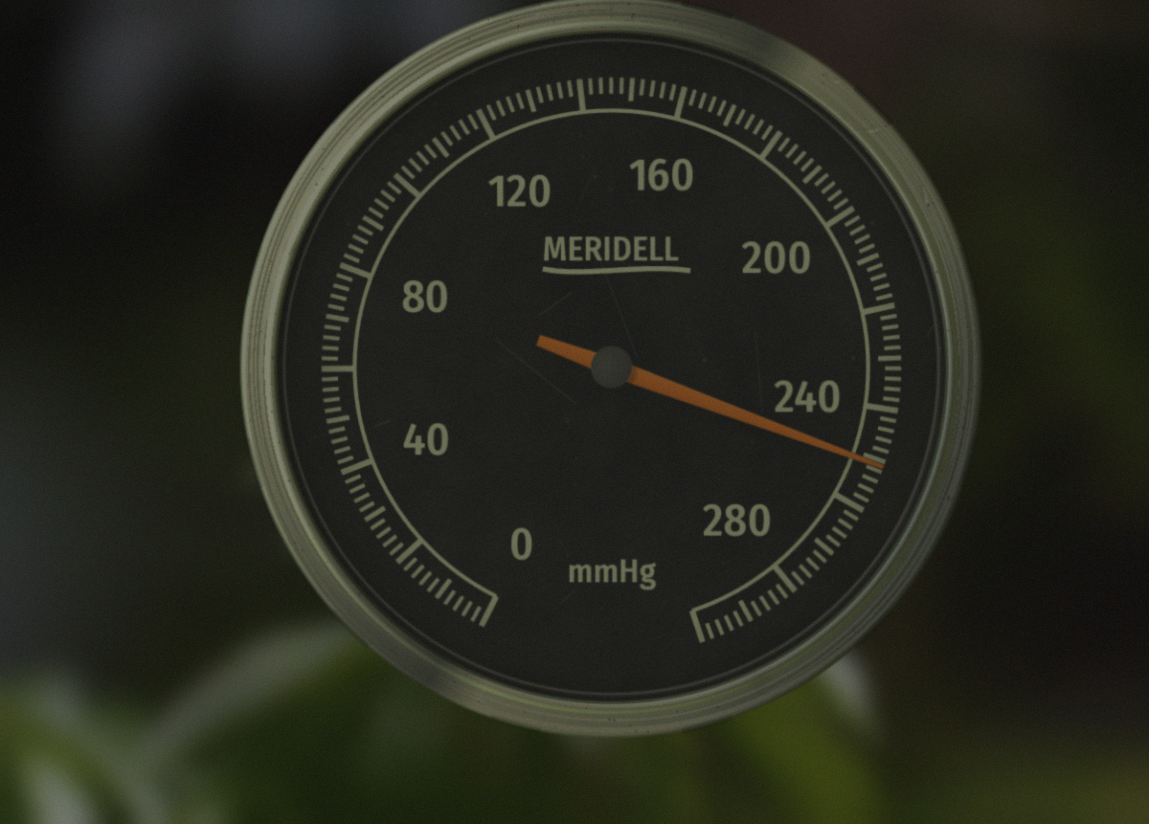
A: 251 mmHg
